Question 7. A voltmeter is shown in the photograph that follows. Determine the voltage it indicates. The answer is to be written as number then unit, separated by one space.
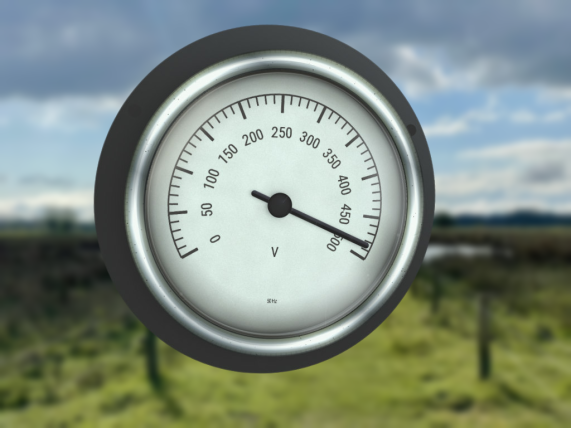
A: 485 V
